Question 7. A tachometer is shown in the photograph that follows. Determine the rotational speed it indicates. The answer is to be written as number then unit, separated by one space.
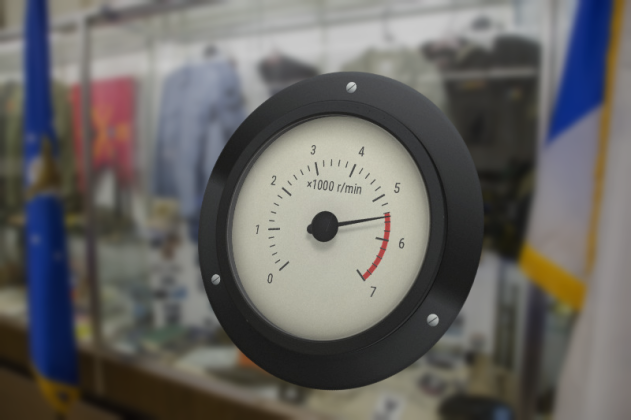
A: 5500 rpm
